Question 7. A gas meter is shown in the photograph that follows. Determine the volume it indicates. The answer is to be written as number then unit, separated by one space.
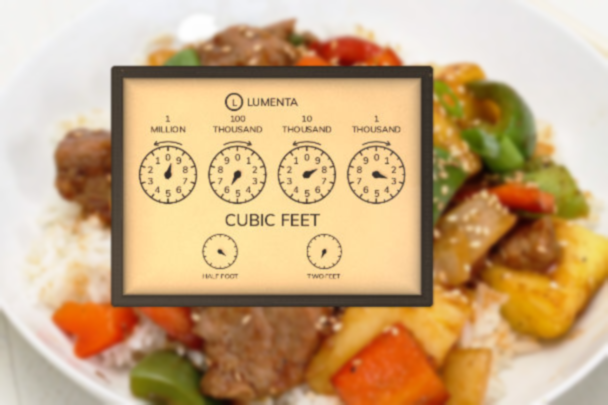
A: 958300 ft³
